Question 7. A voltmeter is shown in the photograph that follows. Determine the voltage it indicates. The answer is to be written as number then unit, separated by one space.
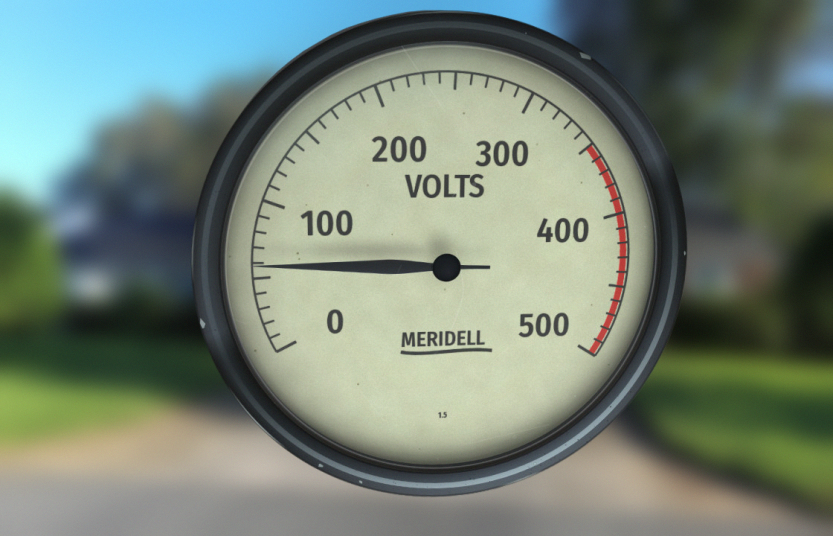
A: 60 V
